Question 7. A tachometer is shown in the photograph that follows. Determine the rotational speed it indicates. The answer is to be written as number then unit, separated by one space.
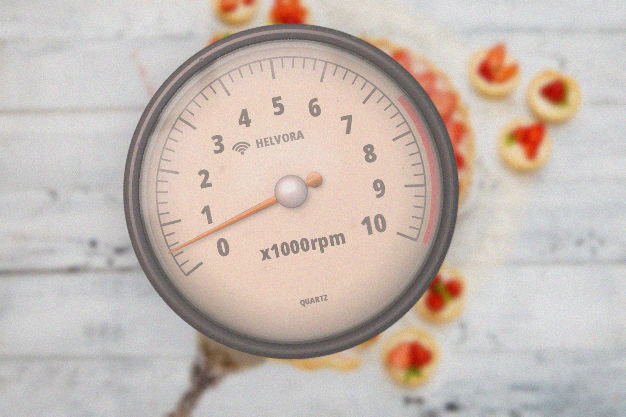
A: 500 rpm
